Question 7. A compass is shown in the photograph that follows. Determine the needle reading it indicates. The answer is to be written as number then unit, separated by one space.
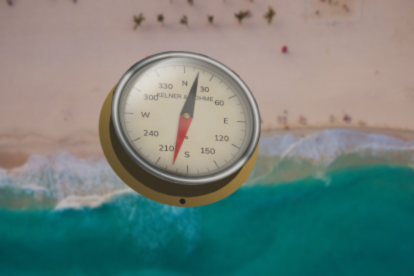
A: 195 °
